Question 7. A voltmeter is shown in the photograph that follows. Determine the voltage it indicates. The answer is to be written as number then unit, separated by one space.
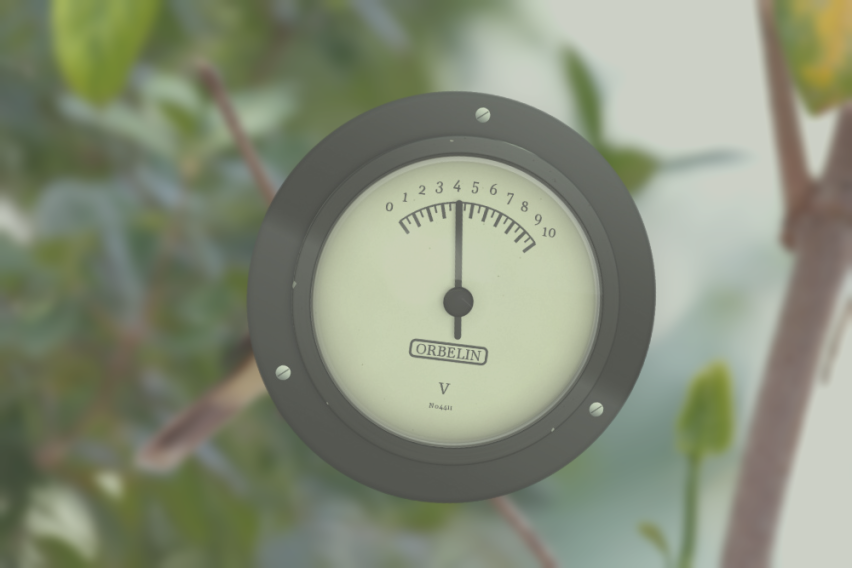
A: 4 V
